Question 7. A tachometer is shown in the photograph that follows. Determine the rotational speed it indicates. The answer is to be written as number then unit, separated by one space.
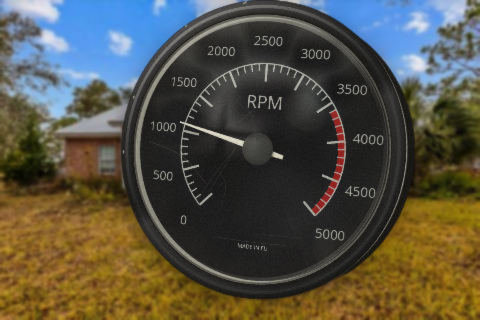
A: 1100 rpm
